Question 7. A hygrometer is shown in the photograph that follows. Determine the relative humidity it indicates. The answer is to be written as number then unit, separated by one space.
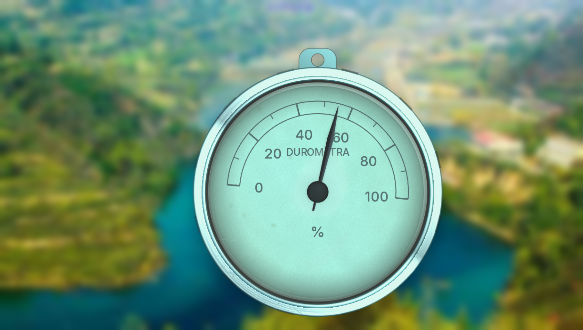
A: 55 %
